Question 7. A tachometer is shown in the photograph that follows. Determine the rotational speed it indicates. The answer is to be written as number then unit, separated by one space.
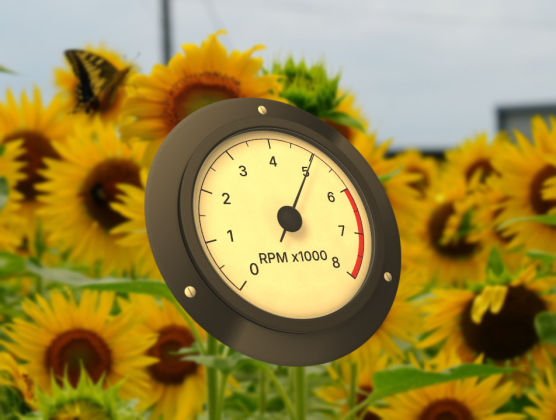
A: 5000 rpm
